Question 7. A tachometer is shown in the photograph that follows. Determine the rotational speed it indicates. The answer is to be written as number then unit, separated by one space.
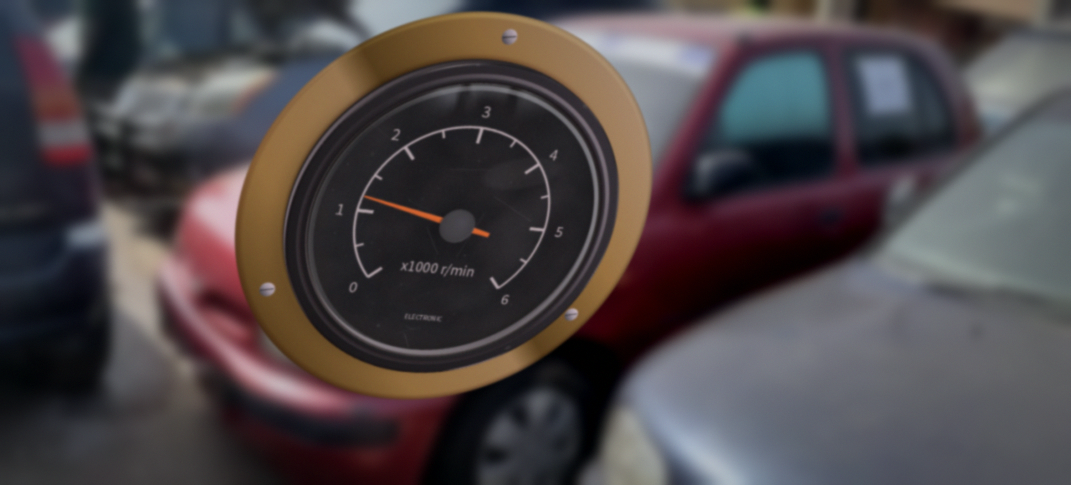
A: 1250 rpm
